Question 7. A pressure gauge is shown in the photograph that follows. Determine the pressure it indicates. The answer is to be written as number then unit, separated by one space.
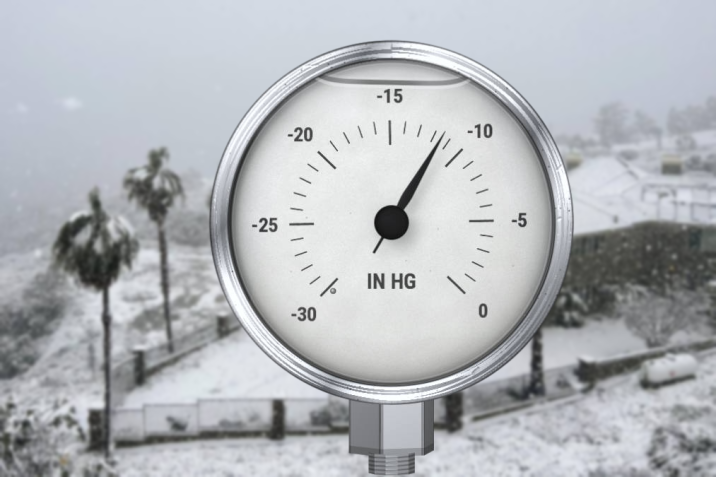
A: -11.5 inHg
